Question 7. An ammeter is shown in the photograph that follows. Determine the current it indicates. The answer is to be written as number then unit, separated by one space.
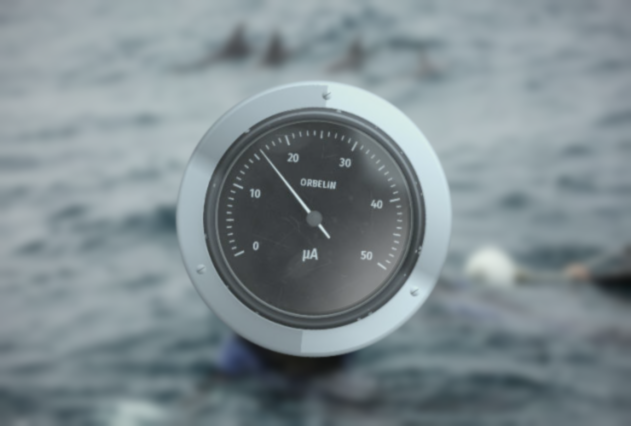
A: 16 µA
